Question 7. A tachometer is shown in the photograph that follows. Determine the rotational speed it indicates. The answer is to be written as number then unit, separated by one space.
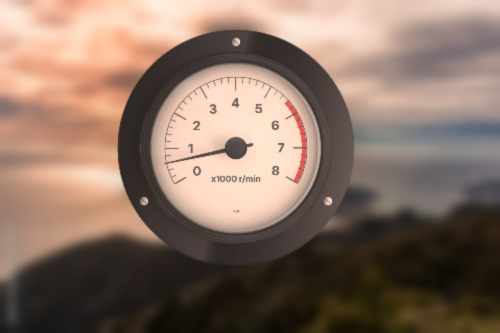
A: 600 rpm
